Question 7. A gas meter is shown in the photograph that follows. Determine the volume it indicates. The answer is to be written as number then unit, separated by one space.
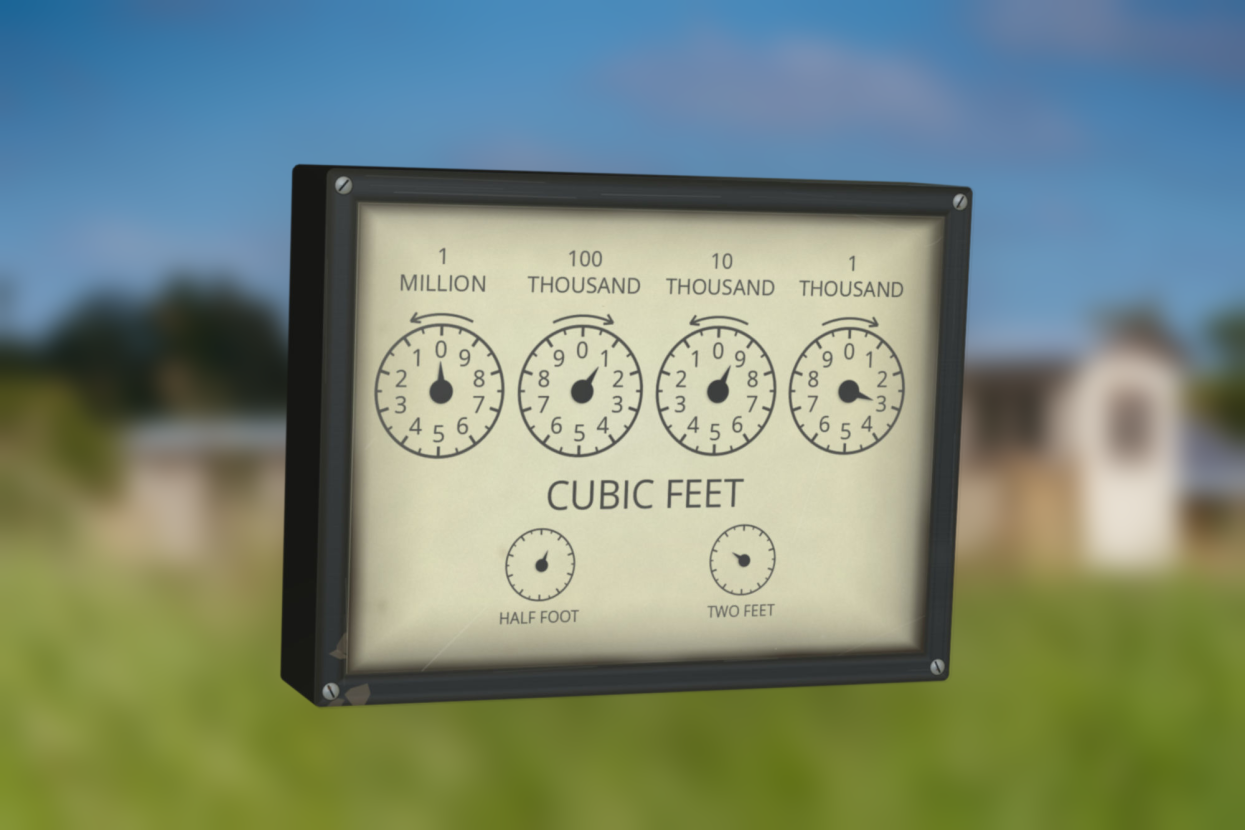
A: 9300 ft³
